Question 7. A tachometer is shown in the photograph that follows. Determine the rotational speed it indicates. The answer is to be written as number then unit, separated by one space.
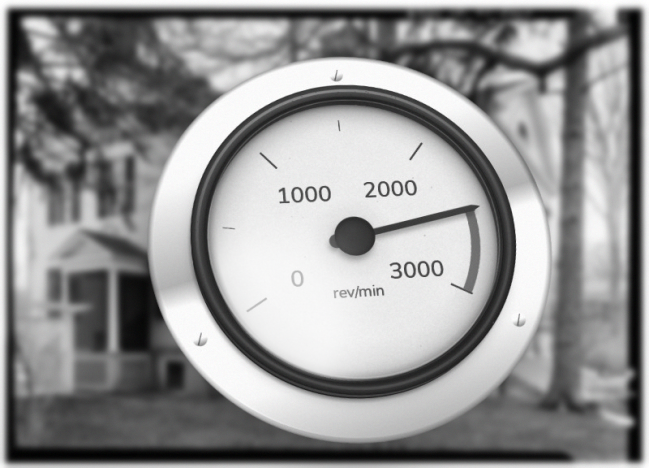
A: 2500 rpm
